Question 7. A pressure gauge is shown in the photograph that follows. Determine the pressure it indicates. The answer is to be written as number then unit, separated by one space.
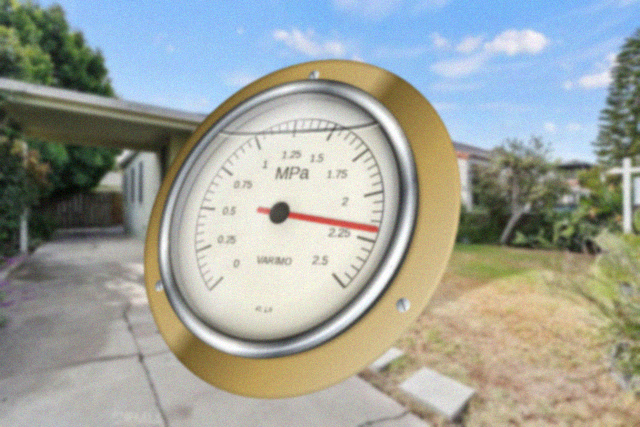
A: 2.2 MPa
